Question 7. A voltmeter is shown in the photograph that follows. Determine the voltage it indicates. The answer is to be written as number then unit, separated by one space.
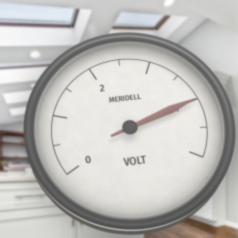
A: 4 V
